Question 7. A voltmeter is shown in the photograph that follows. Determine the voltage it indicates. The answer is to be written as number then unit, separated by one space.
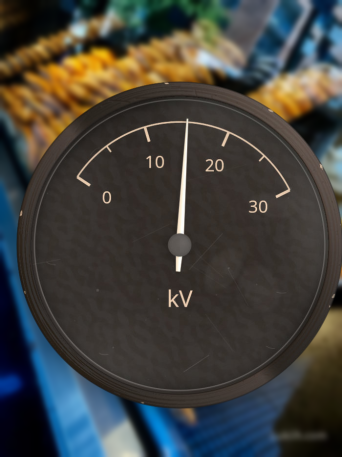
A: 15 kV
